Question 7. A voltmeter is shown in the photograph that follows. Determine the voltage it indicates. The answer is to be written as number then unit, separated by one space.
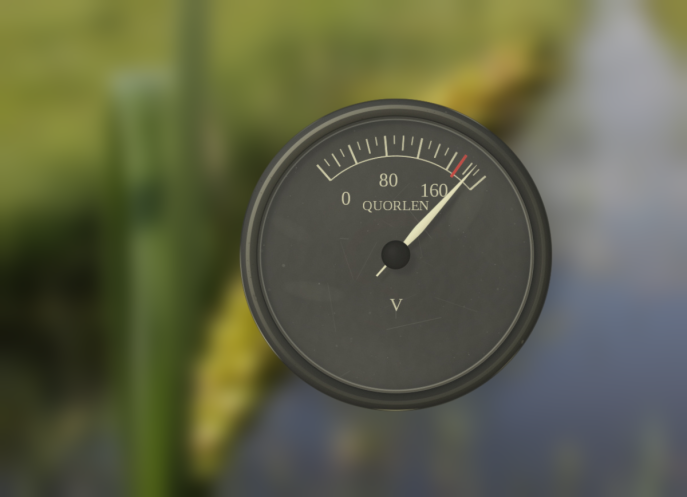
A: 185 V
